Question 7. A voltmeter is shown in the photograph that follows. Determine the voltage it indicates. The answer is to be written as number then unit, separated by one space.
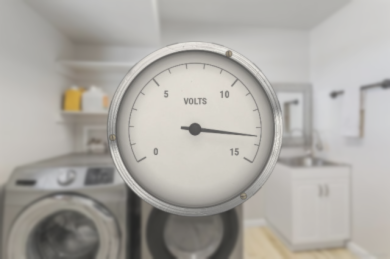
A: 13.5 V
